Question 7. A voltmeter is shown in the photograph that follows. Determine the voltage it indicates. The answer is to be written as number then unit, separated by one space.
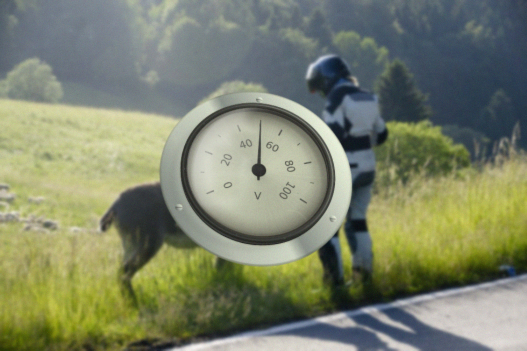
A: 50 V
